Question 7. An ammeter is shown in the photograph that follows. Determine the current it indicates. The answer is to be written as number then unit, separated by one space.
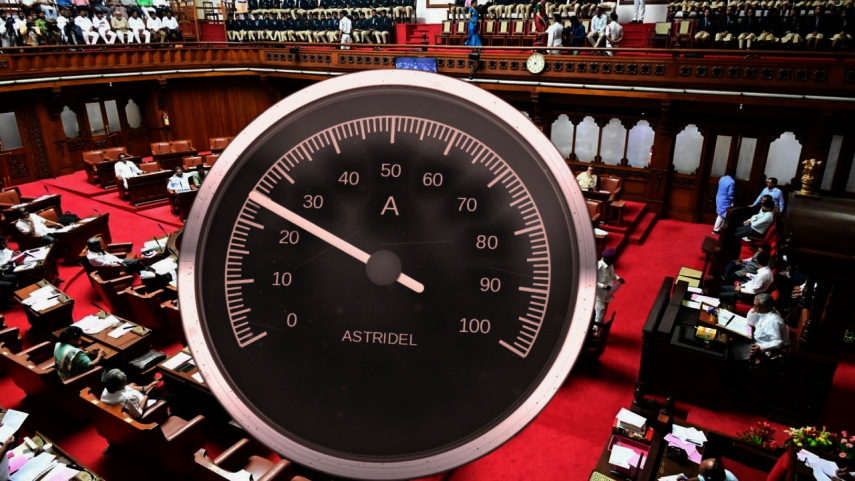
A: 24 A
